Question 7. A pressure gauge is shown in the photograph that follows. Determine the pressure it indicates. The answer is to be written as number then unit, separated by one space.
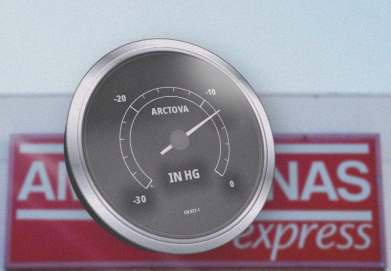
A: -8 inHg
